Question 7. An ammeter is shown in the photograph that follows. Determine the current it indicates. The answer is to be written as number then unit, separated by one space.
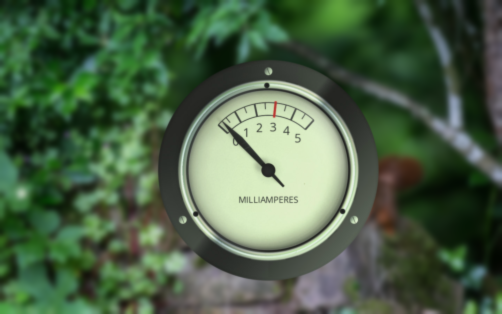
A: 0.25 mA
